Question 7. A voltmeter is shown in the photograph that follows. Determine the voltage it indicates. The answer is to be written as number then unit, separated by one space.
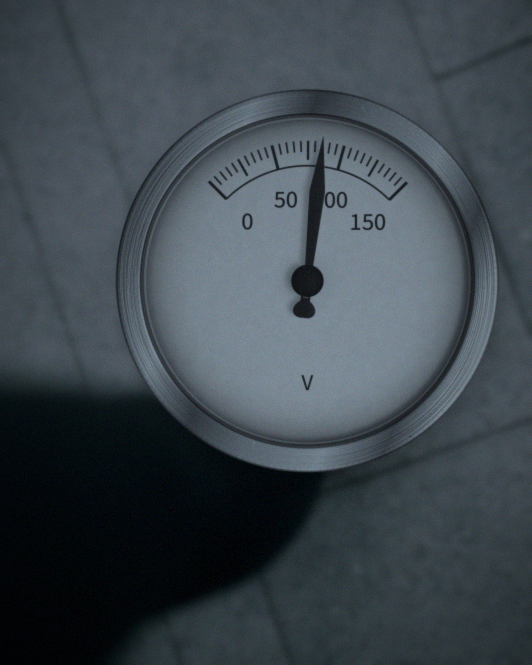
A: 85 V
